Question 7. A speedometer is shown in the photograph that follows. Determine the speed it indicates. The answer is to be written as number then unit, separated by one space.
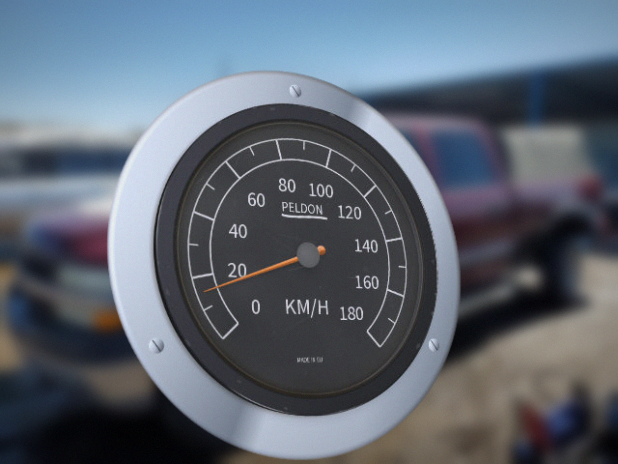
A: 15 km/h
